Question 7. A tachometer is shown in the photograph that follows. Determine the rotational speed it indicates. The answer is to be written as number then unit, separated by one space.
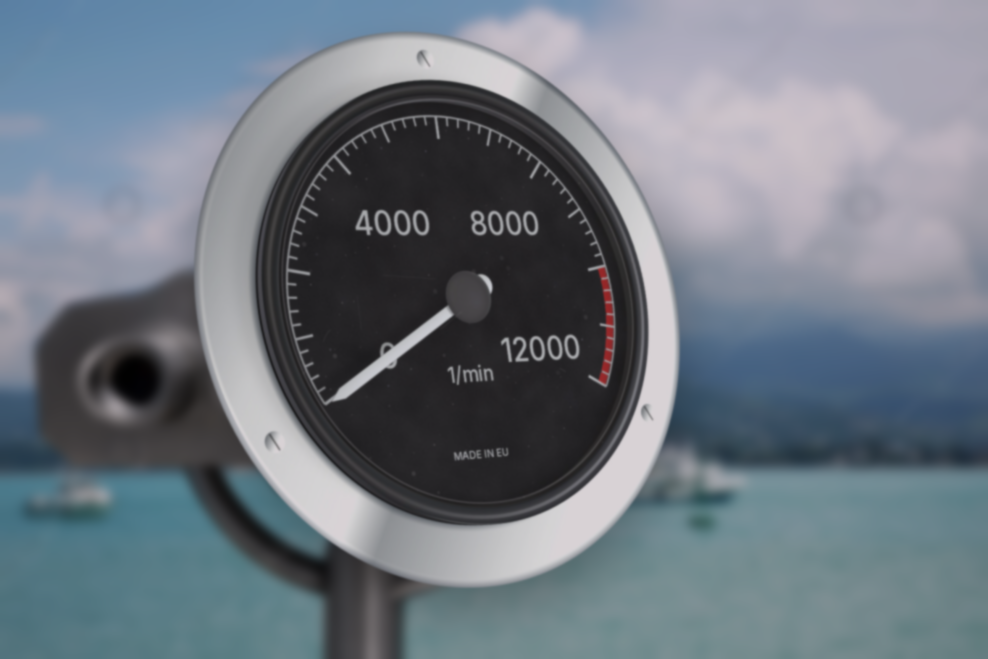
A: 0 rpm
